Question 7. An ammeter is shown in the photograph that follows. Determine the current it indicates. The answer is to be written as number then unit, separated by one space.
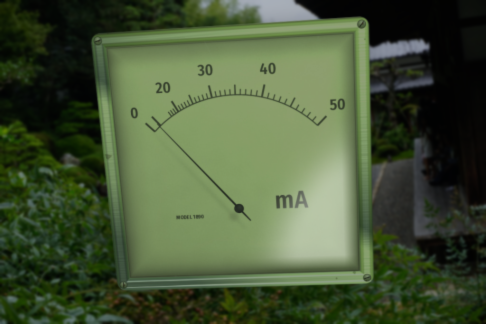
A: 10 mA
